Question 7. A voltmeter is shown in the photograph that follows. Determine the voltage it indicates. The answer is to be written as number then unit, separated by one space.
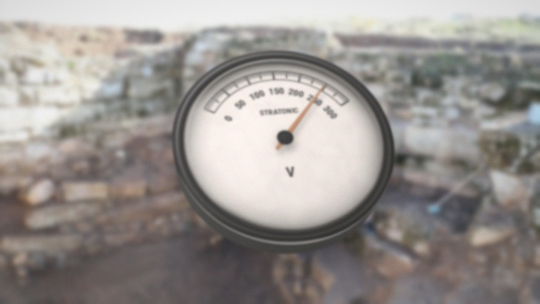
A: 250 V
